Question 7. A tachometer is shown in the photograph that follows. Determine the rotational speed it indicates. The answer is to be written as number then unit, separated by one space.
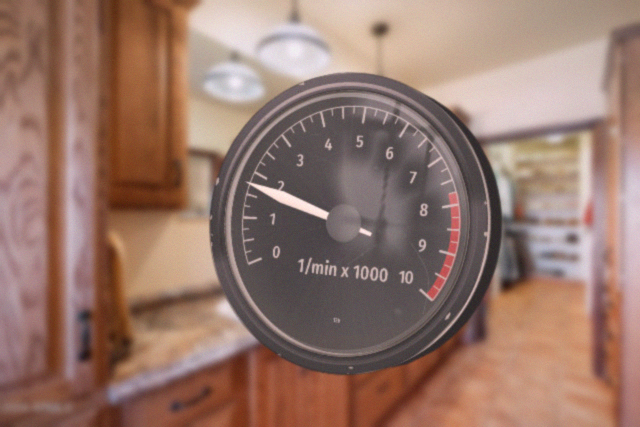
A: 1750 rpm
